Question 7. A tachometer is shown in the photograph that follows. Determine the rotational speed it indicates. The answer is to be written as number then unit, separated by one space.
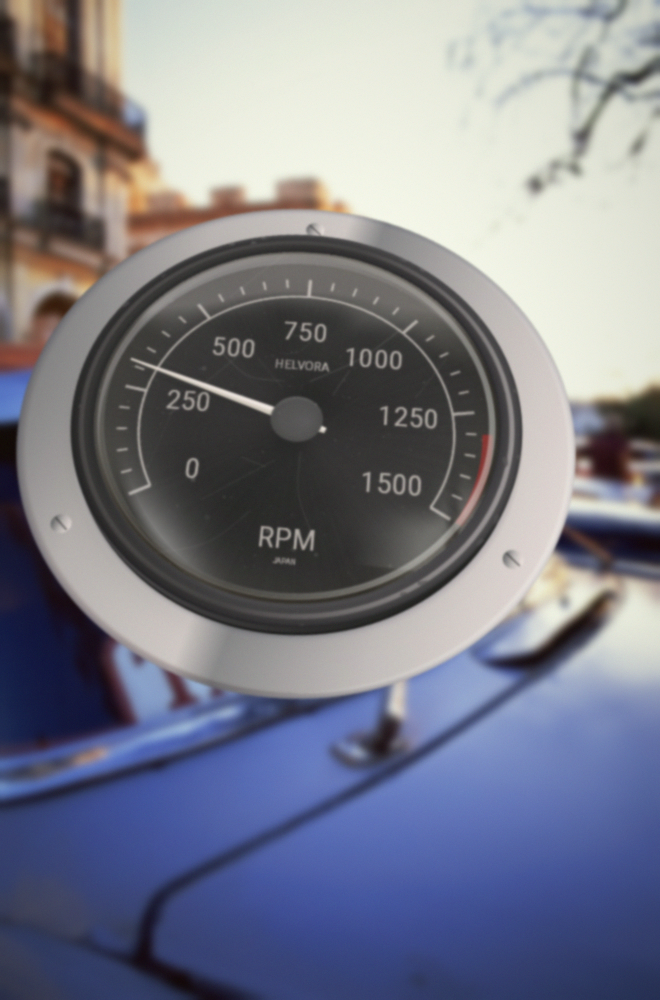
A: 300 rpm
